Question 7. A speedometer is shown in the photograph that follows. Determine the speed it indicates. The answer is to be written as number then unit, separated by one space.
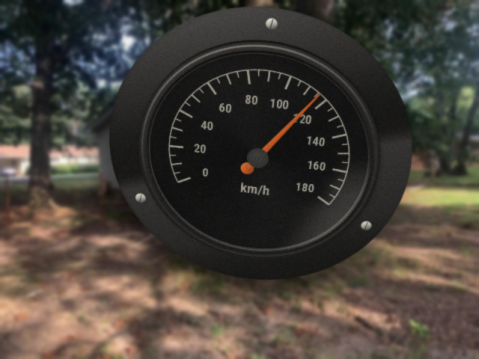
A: 115 km/h
